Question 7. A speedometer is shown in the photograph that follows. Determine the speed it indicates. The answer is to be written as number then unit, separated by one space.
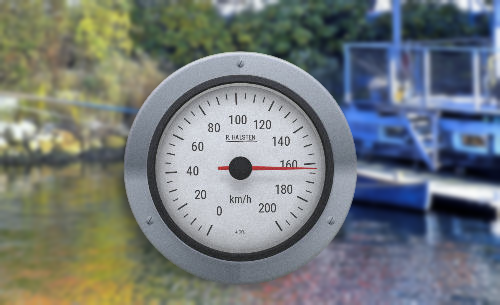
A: 162.5 km/h
